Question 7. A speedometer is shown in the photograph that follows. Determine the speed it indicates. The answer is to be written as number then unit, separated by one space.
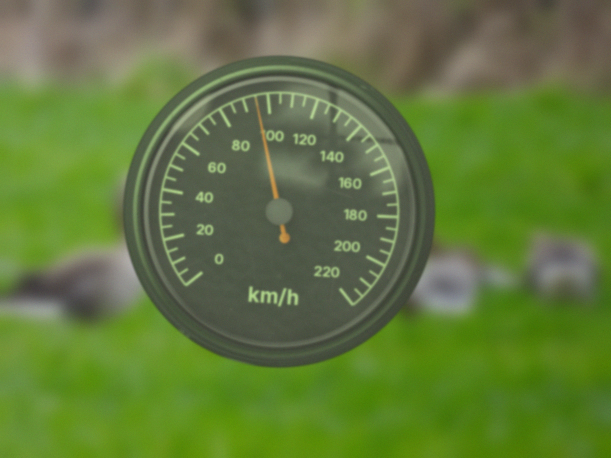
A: 95 km/h
